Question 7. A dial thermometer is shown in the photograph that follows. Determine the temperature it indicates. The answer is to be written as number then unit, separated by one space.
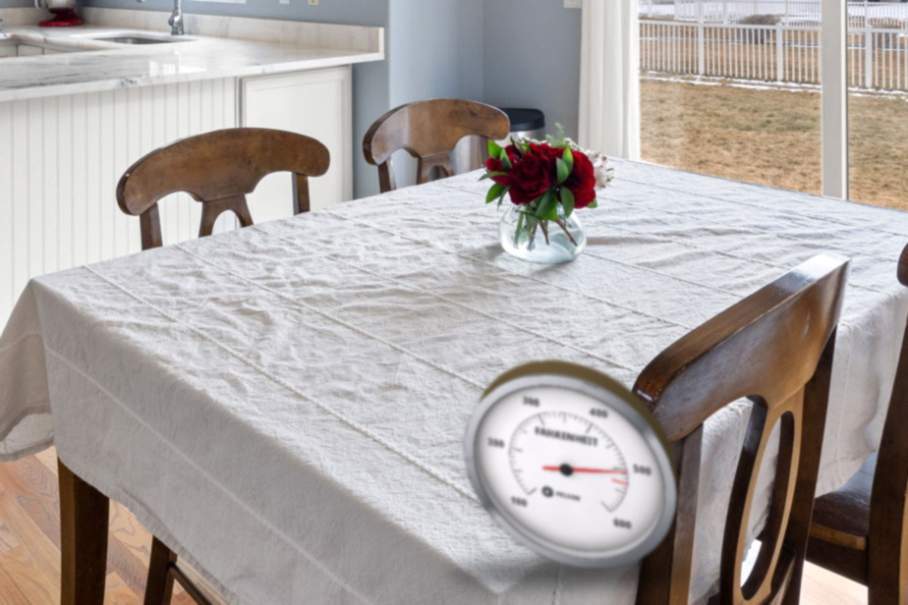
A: 500 °F
